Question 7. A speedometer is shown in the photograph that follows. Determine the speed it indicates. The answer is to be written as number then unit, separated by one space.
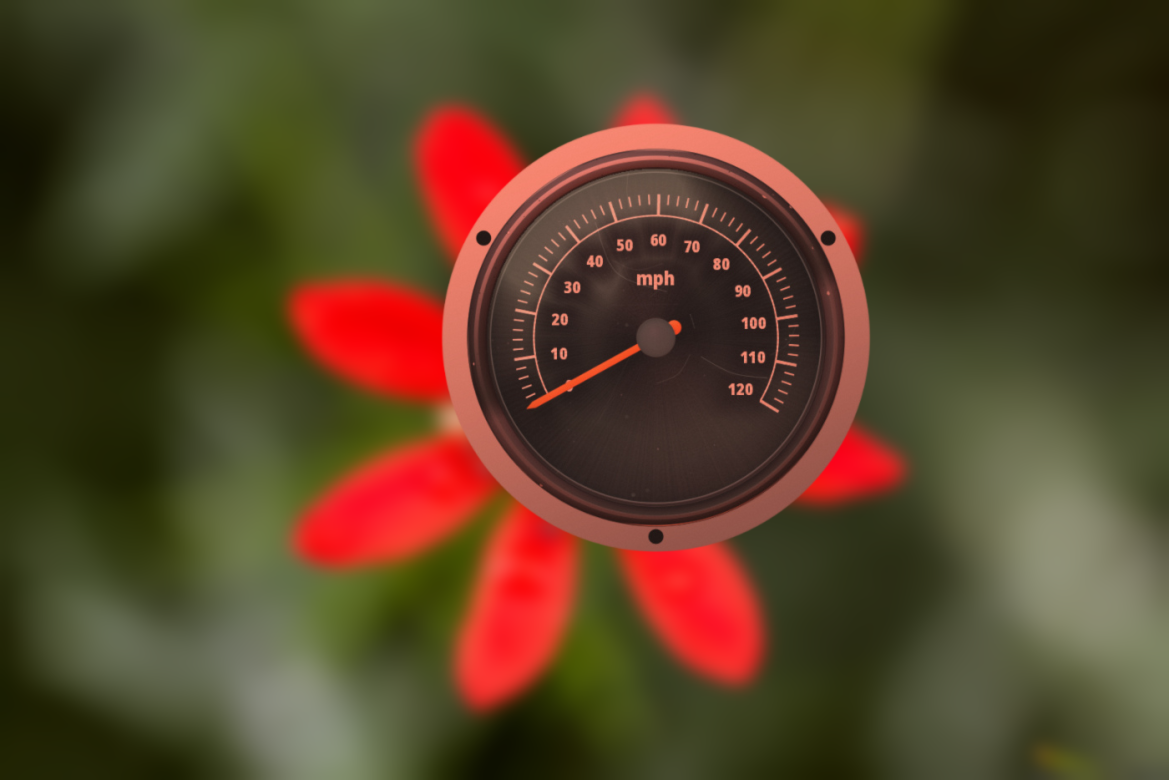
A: 0 mph
